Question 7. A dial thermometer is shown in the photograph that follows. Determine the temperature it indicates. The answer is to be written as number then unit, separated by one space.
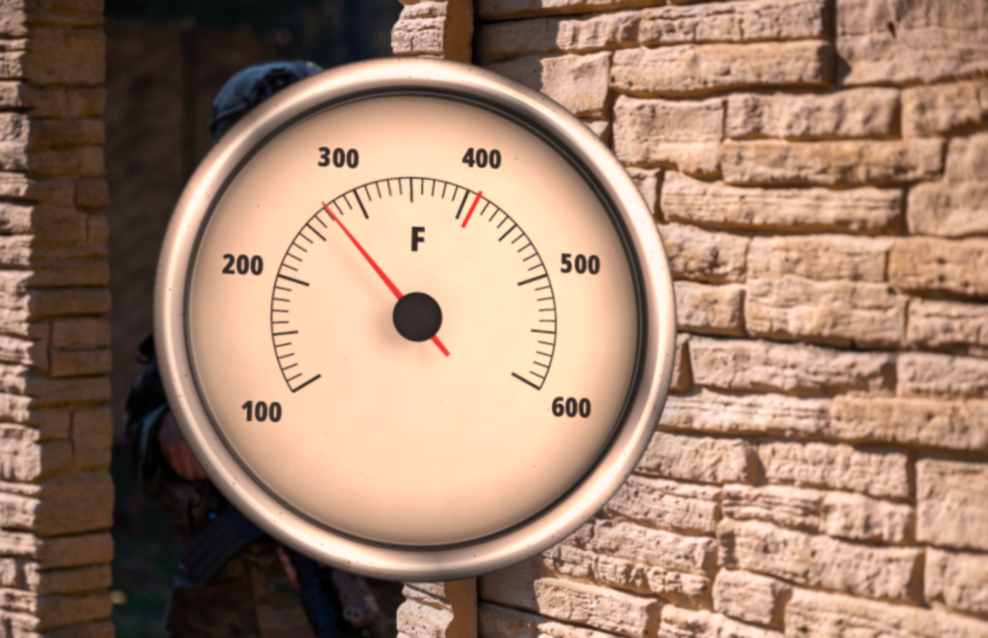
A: 270 °F
